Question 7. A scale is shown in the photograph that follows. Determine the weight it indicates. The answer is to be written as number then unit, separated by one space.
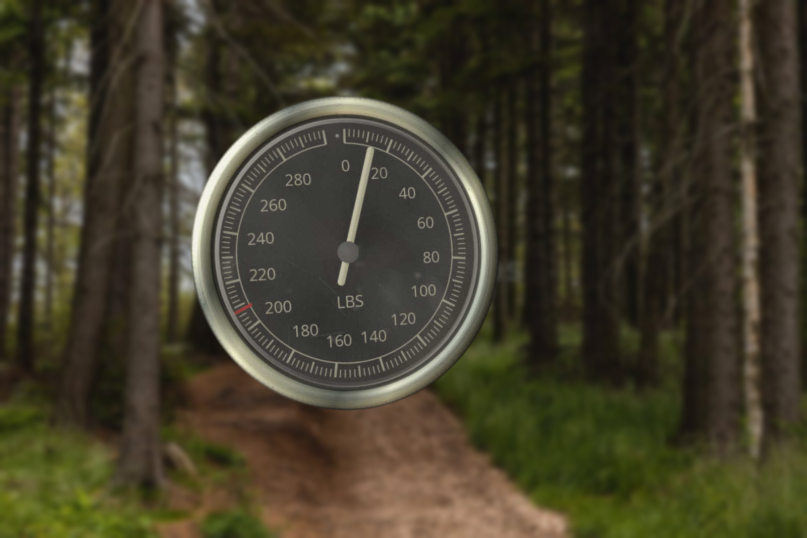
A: 12 lb
